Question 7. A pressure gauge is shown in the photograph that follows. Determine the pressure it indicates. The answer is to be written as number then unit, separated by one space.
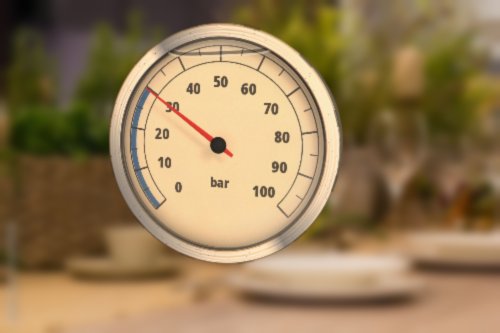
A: 30 bar
